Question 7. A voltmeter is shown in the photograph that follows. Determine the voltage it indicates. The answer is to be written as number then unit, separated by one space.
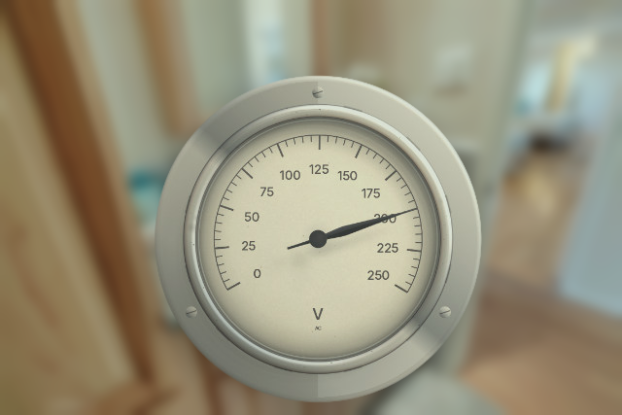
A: 200 V
